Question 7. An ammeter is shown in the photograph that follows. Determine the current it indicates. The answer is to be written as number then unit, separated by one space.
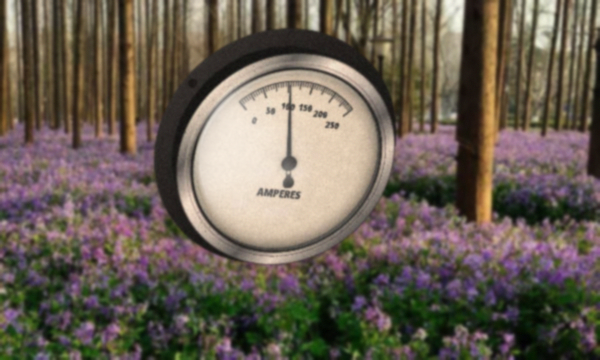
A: 100 A
